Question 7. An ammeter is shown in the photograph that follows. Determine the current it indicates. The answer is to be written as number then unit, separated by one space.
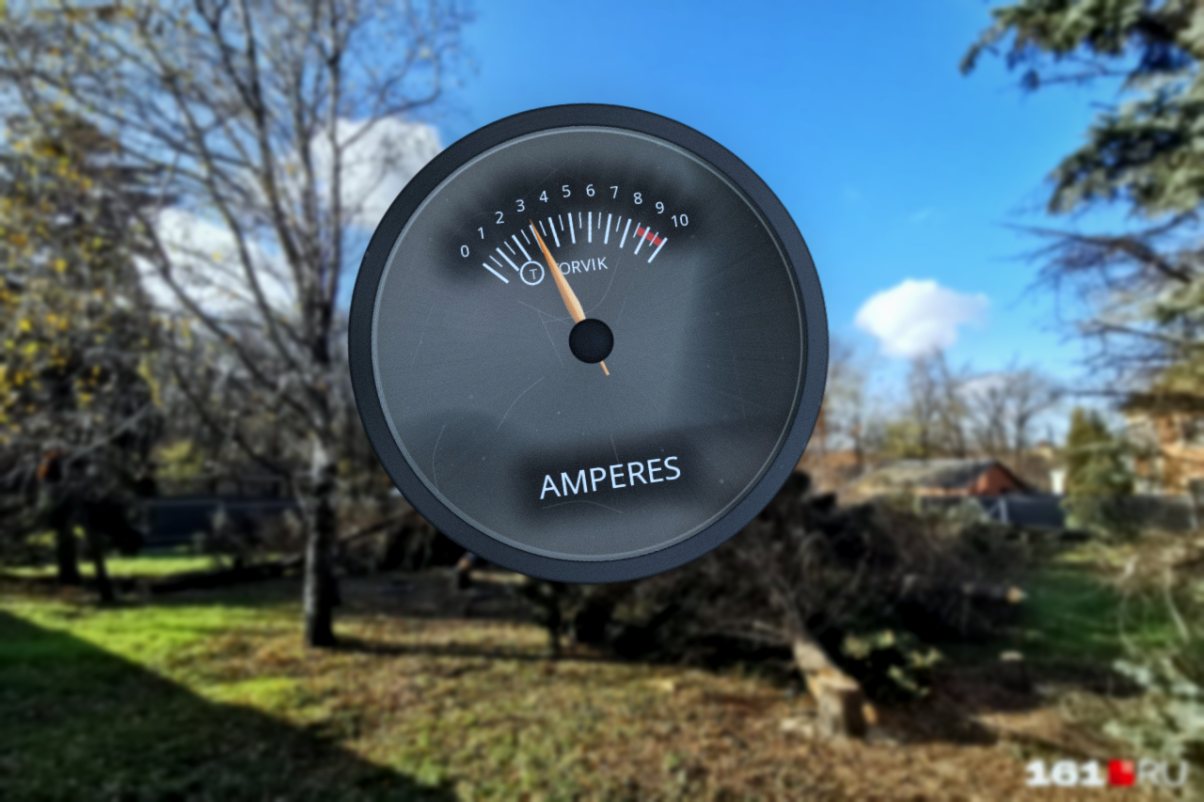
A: 3 A
